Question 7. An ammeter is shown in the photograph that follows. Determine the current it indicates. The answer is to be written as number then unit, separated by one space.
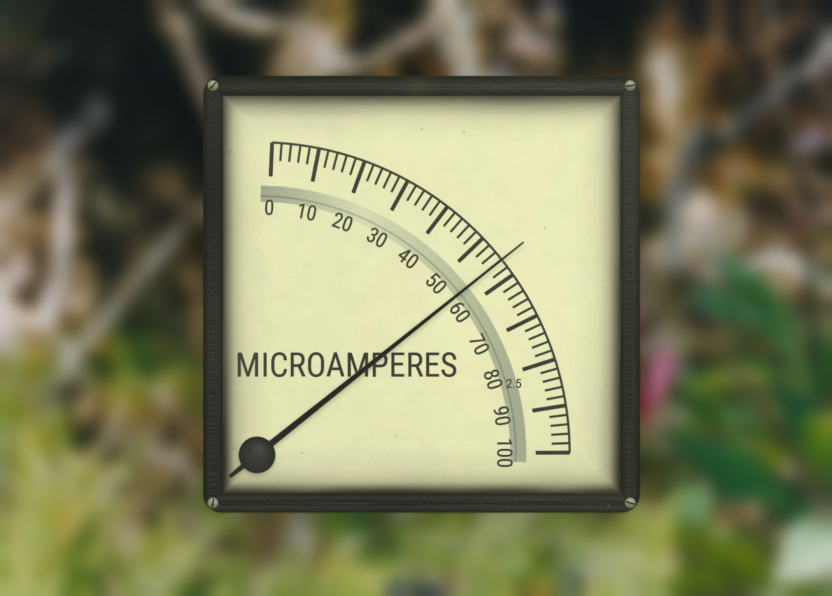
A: 56 µA
